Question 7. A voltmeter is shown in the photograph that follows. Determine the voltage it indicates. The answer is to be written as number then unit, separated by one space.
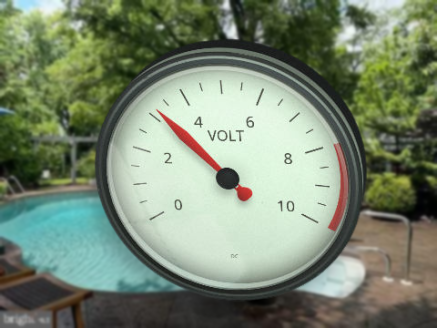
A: 3.25 V
